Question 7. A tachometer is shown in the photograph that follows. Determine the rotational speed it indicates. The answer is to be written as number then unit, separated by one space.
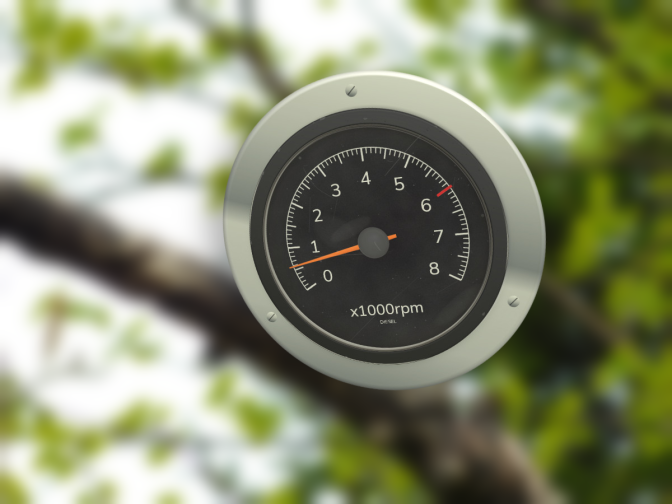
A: 600 rpm
